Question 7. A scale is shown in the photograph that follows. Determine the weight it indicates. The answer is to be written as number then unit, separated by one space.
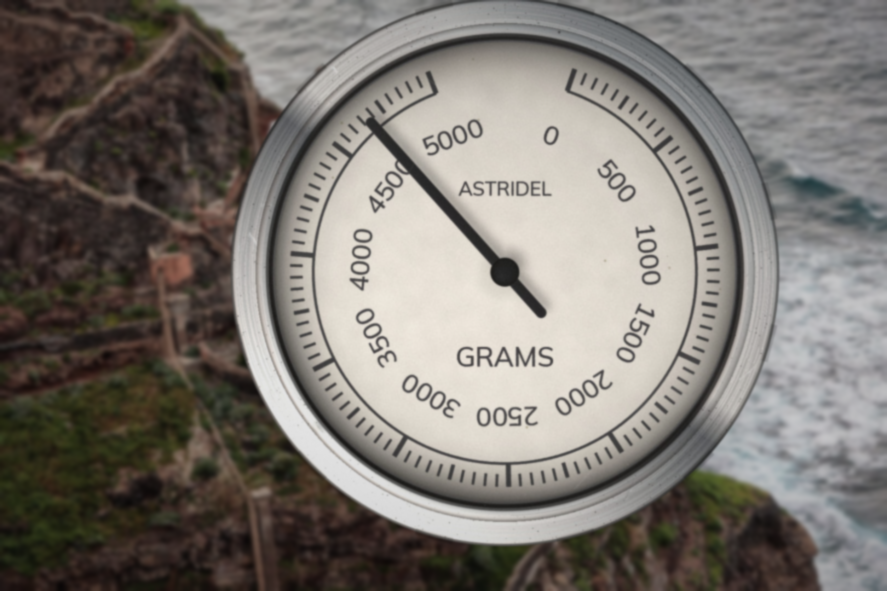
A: 4675 g
